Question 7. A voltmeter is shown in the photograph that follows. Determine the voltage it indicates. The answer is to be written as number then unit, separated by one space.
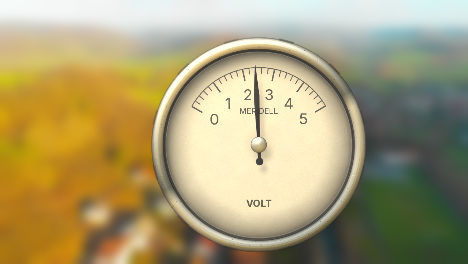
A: 2.4 V
